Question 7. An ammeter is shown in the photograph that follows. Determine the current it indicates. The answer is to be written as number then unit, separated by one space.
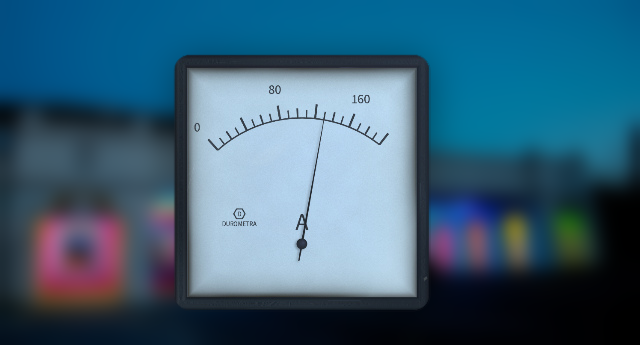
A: 130 A
